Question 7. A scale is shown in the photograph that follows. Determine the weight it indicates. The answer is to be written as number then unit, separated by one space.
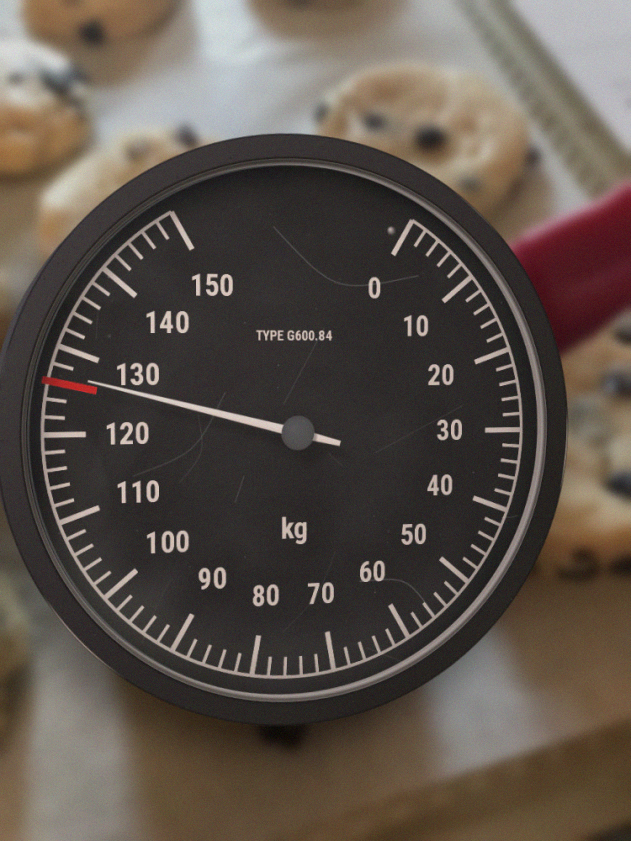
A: 127 kg
